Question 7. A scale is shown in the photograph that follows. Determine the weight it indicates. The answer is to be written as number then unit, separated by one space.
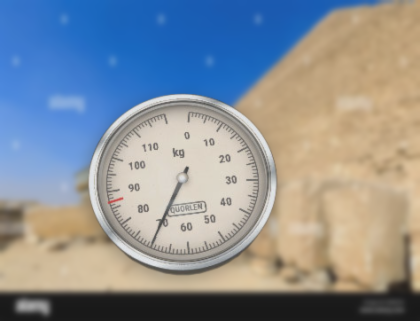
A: 70 kg
